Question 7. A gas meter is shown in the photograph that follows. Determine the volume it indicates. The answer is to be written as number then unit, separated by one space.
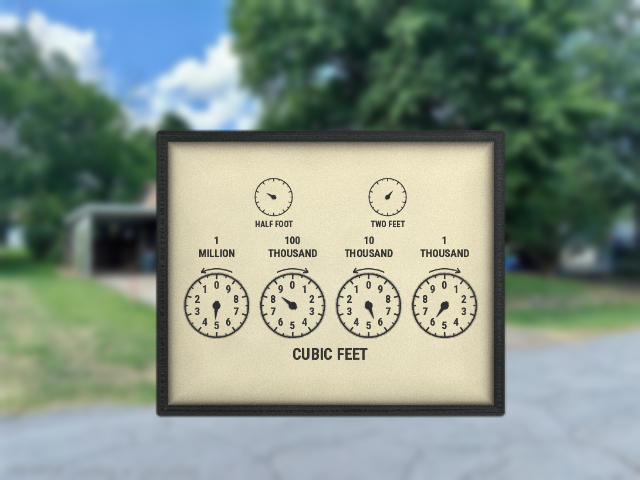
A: 485600 ft³
